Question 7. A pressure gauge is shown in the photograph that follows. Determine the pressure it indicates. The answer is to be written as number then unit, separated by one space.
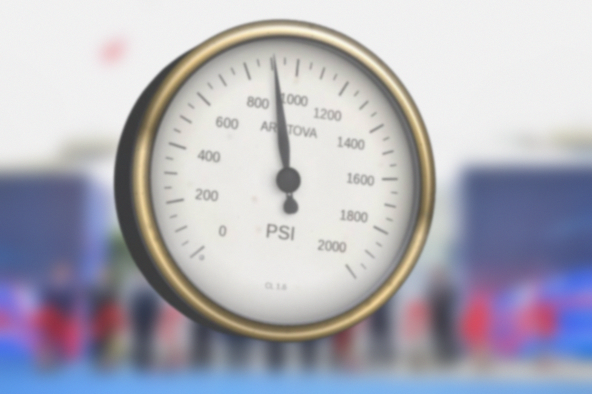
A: 900 psi
